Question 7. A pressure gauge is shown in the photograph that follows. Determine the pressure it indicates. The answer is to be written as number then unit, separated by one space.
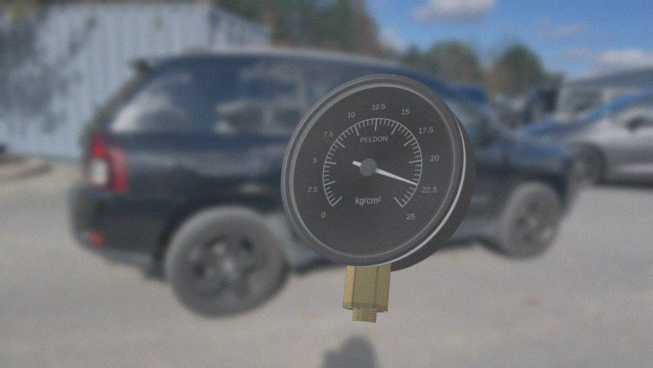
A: 22.5 kg/cm²
